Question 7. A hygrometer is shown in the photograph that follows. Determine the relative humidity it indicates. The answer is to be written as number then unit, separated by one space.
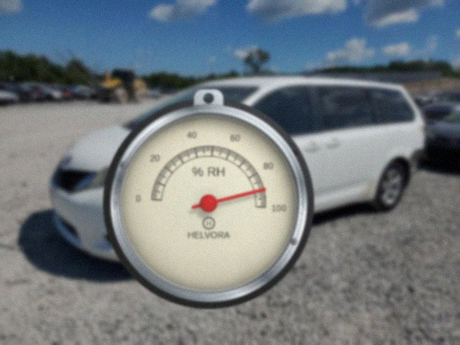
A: 90 %
